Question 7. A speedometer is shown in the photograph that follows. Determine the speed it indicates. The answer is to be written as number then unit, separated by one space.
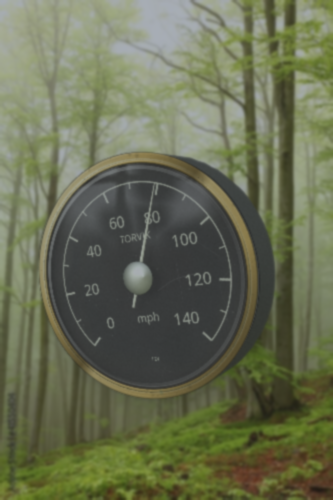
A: 80 mph
